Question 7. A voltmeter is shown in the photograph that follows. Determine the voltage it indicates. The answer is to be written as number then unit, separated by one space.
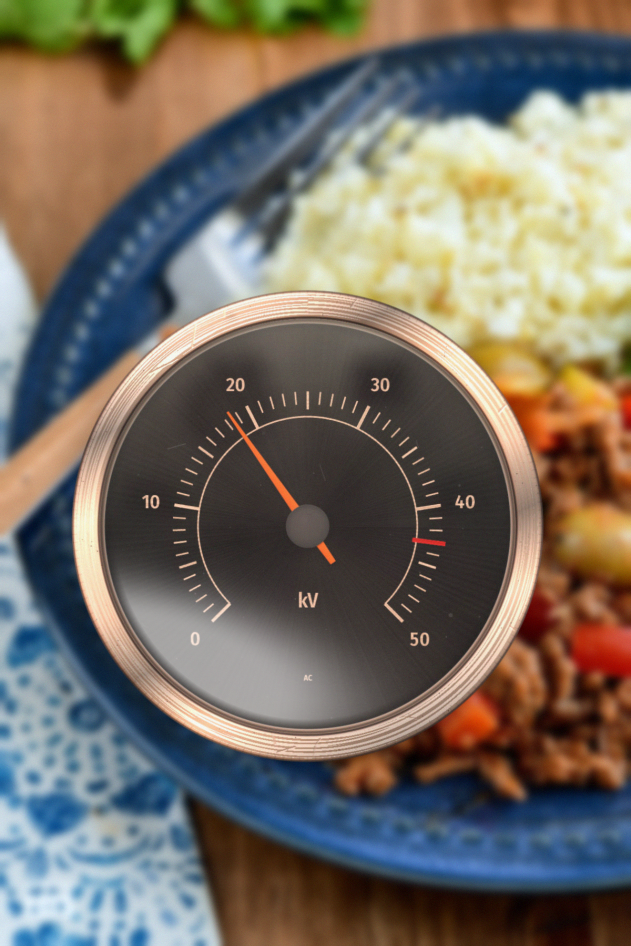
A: 18.5 kV
